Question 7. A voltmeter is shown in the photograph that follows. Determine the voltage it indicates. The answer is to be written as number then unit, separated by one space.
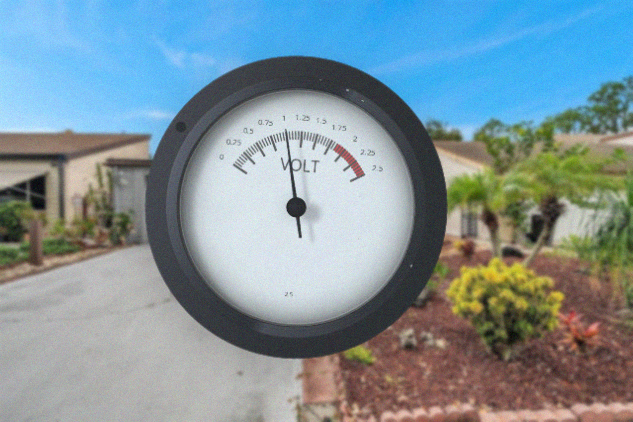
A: 1 V
